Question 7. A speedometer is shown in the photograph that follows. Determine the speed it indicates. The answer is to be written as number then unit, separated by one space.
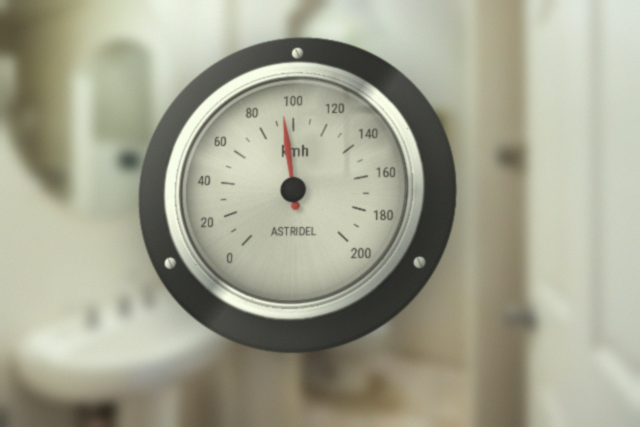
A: 95 km/h
